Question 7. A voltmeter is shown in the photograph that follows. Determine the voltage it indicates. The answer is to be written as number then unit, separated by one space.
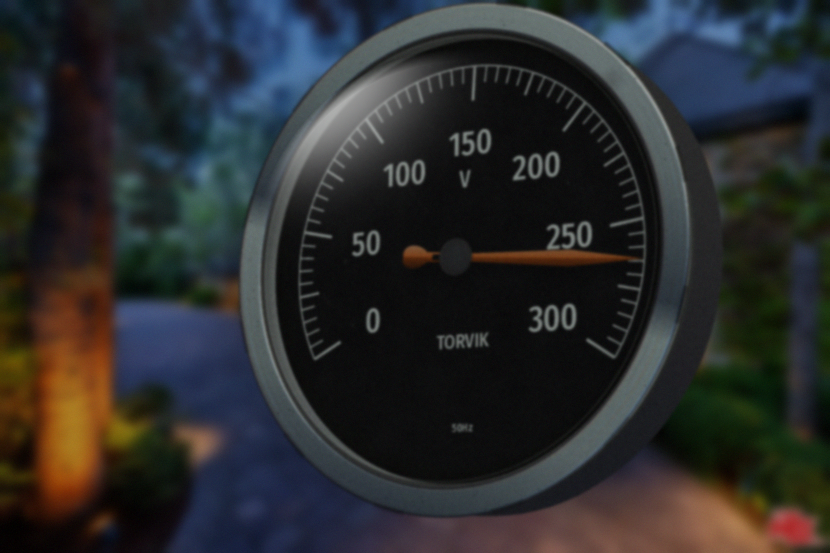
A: 265 V
